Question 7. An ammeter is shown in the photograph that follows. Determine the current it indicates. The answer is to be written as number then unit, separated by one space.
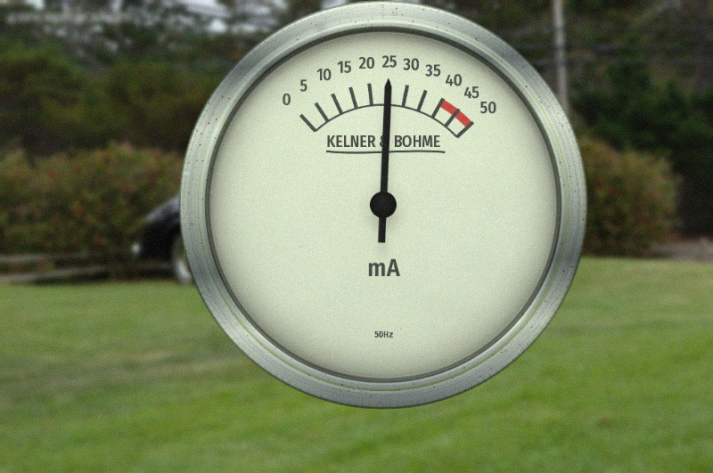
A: 25 mA
